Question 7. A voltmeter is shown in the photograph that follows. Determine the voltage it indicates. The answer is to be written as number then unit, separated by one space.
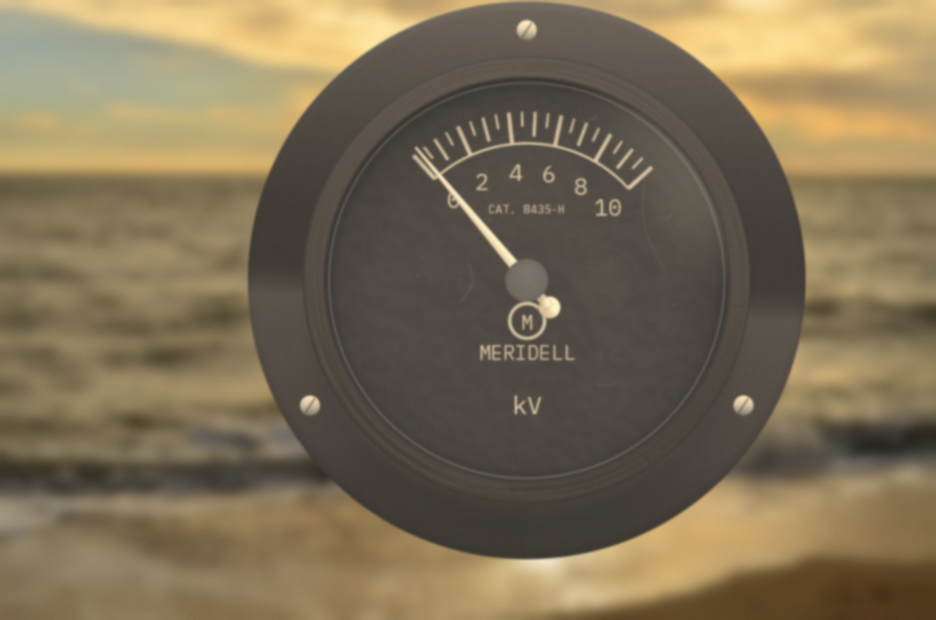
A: 0.25 kV
